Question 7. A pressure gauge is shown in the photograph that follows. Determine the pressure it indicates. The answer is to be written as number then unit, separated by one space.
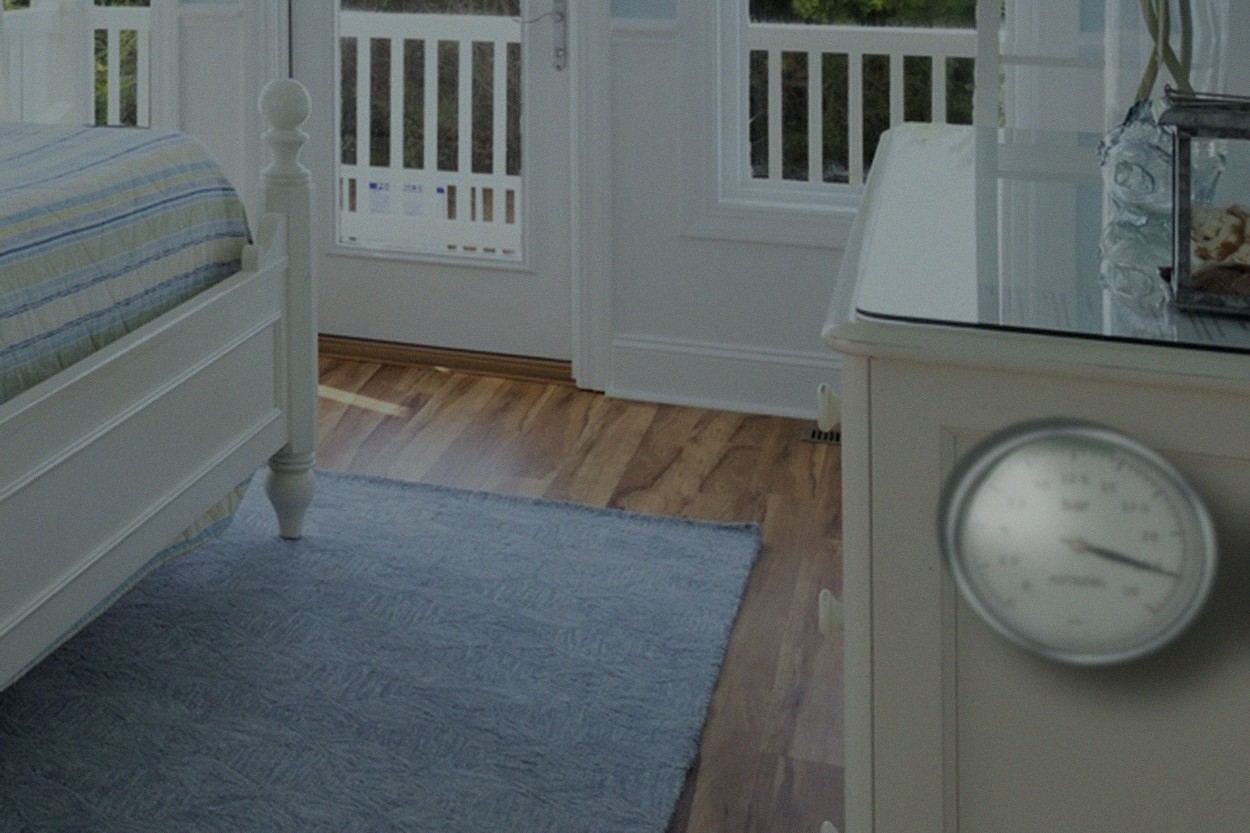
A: 22.5 bar
